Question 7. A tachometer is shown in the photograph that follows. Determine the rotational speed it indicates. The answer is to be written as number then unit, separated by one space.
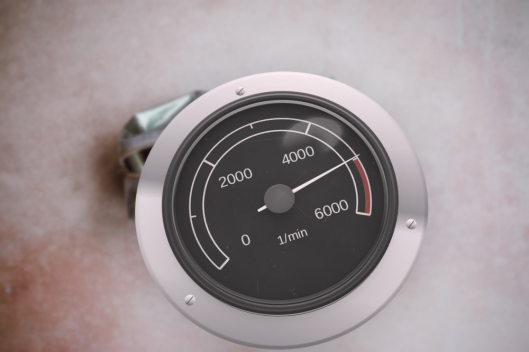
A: 5000 rpm
